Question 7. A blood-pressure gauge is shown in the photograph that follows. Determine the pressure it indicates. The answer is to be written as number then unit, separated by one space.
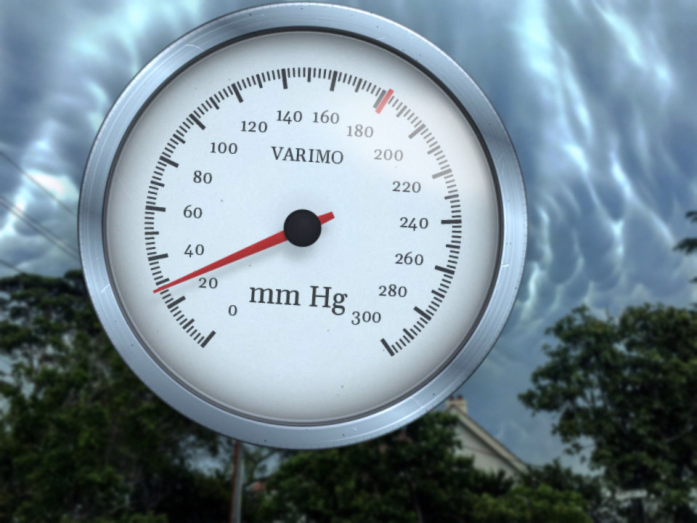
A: 28 mmHg
